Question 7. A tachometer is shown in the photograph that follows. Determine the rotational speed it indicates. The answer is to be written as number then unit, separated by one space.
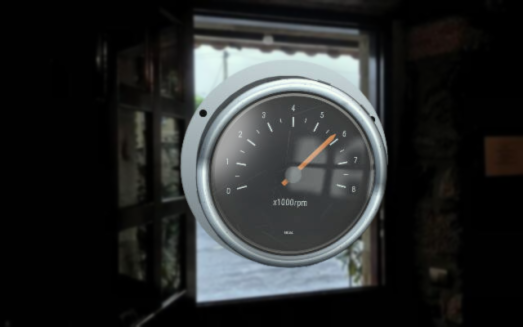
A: 5750 rpm
